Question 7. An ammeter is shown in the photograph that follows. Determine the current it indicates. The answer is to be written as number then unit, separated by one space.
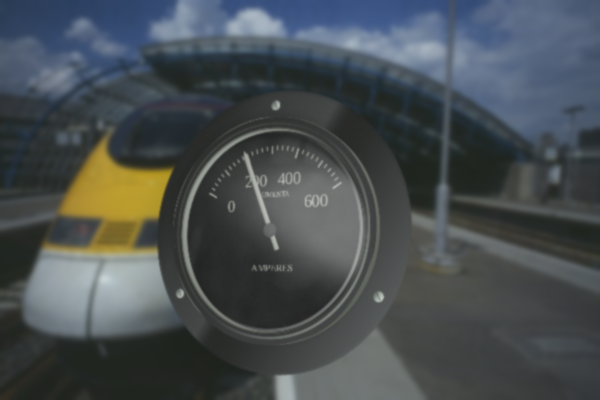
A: 200 A
